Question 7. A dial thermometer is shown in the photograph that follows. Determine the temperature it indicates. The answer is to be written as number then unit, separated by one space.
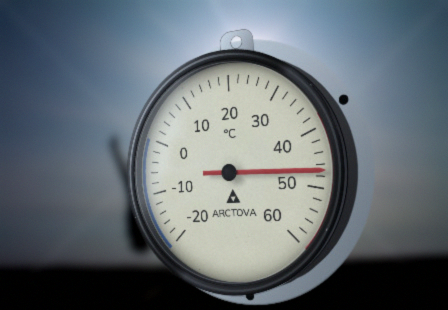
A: 47 °C
